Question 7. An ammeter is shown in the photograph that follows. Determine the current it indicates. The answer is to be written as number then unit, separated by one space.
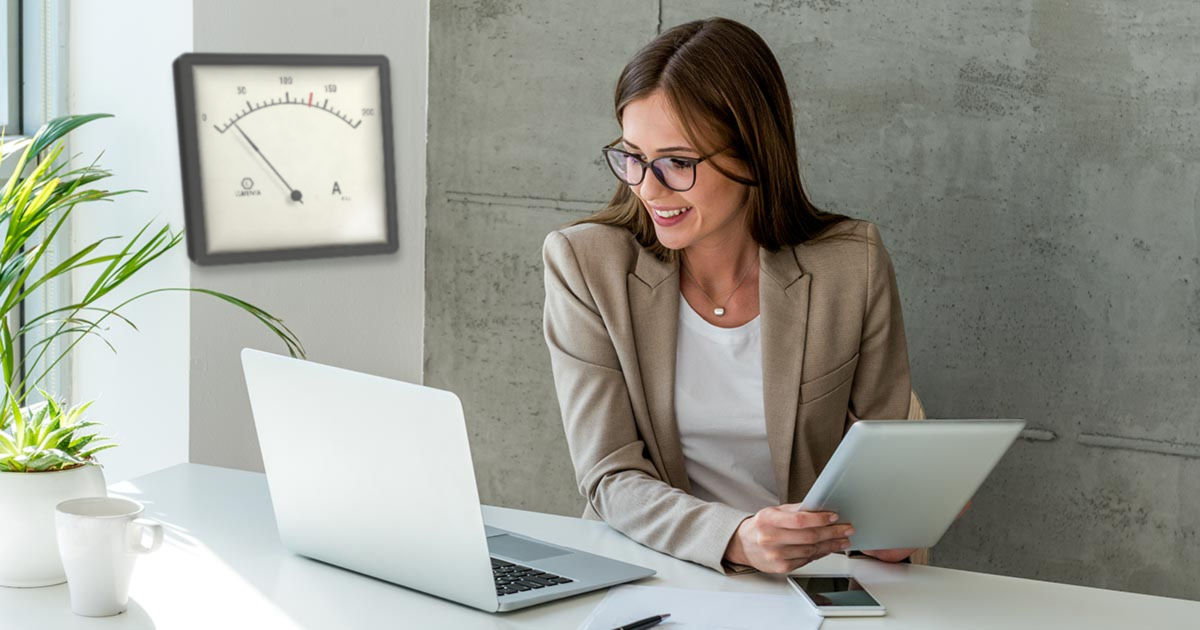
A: 20 A
